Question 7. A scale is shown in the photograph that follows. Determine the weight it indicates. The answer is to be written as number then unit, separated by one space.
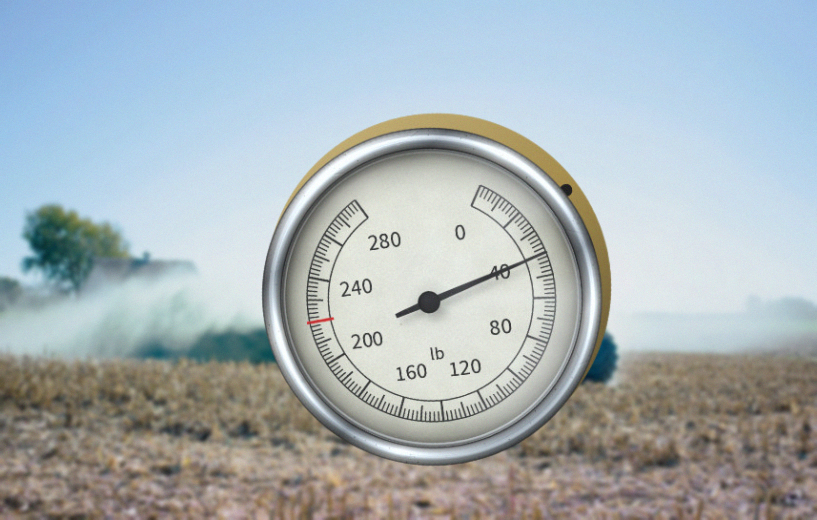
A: 40 lb
